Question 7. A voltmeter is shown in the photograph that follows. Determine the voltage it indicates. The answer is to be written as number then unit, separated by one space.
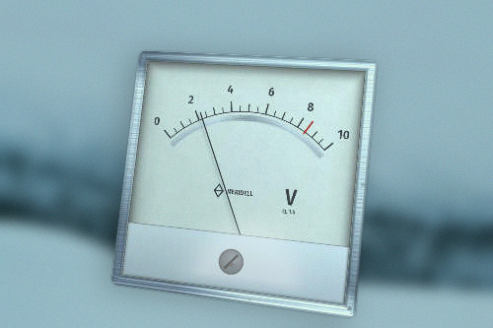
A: 2.25 V
